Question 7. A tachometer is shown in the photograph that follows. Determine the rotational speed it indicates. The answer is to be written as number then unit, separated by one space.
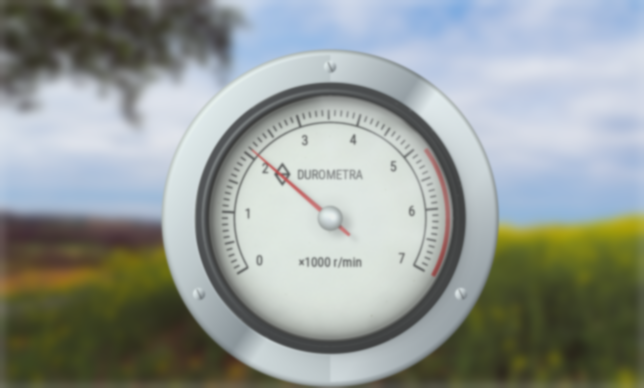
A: 2100 rpm
